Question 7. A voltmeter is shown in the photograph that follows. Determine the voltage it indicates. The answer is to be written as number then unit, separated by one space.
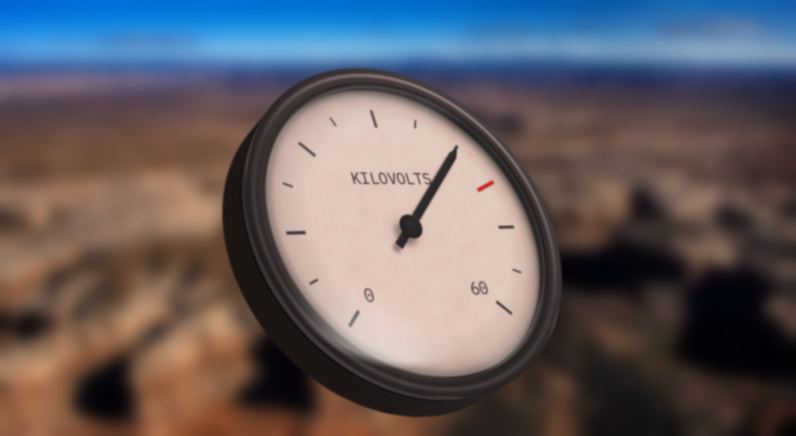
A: 40 kV
